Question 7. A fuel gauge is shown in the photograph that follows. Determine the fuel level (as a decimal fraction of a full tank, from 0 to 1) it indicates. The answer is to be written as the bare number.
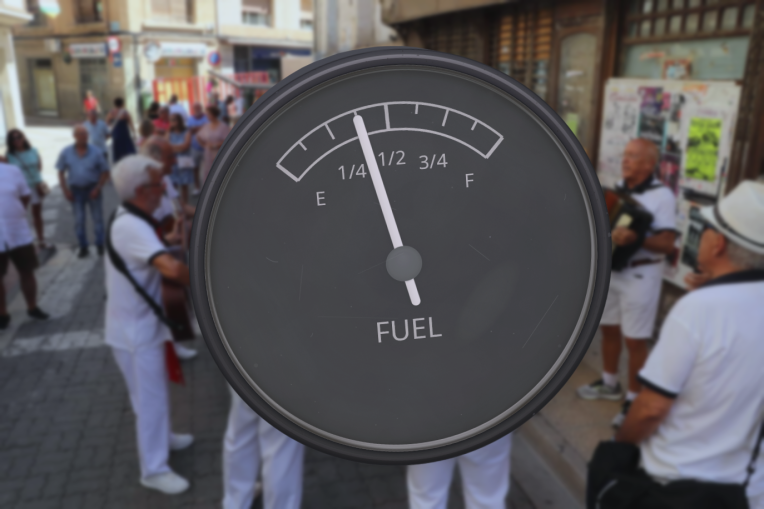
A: 0.375
